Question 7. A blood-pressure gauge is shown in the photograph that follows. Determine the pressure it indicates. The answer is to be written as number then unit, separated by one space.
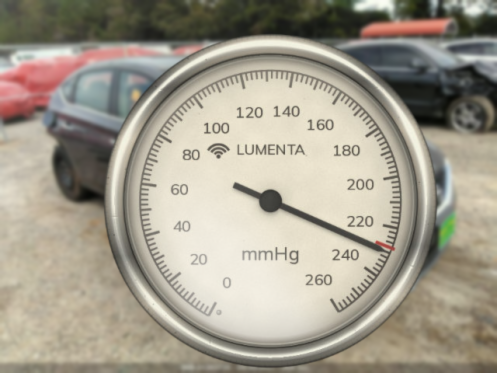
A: 230 mmHg
